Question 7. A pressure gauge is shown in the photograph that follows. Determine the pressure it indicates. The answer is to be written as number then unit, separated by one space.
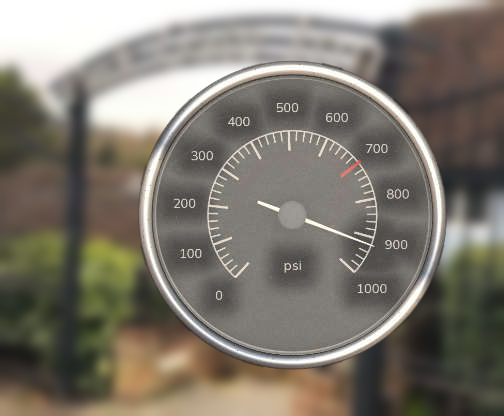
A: 920 psi
